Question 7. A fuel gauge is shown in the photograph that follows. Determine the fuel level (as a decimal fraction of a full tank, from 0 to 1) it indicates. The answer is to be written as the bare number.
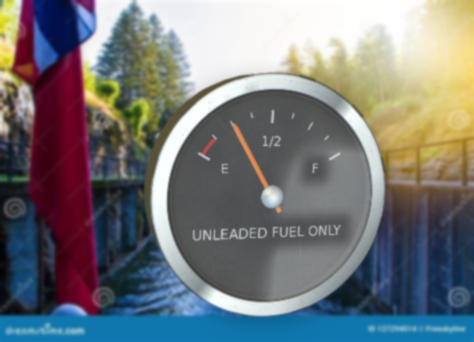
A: 0.25
